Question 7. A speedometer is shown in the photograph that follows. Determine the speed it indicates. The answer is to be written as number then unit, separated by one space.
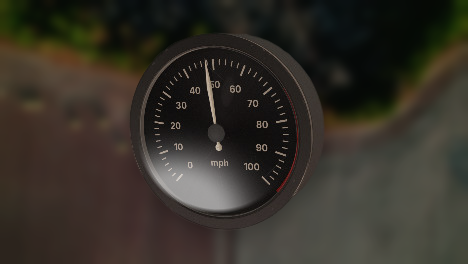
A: 48 mph
